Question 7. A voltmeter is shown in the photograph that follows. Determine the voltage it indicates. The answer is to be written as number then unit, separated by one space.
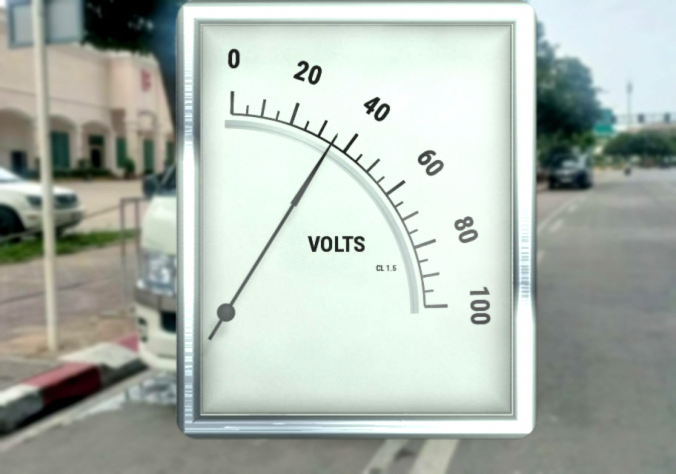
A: 35 V
